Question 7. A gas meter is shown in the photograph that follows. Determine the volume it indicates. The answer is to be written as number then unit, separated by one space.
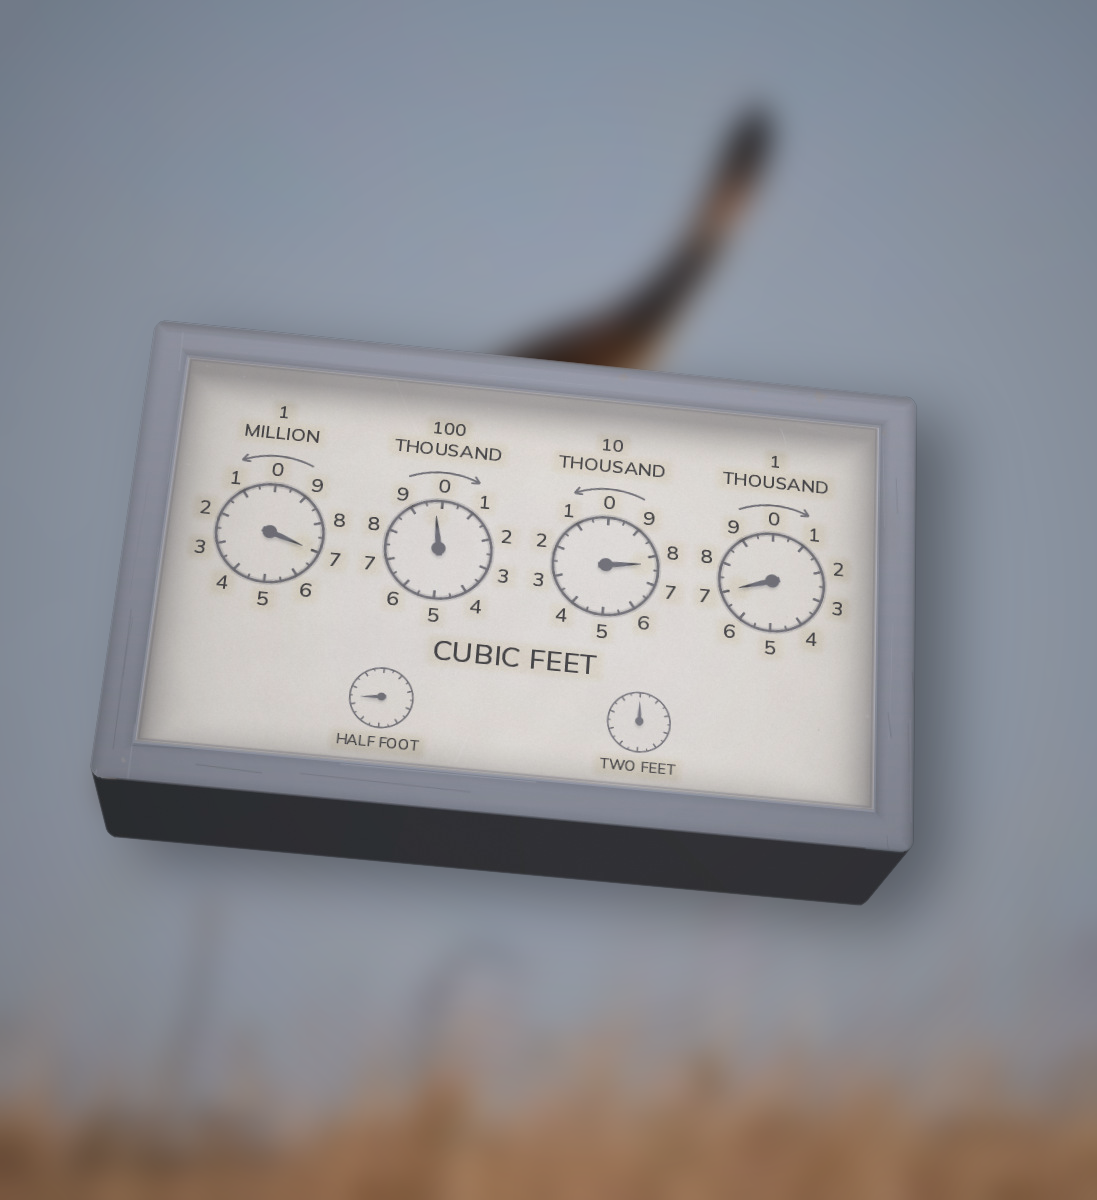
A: 697700 ft³
